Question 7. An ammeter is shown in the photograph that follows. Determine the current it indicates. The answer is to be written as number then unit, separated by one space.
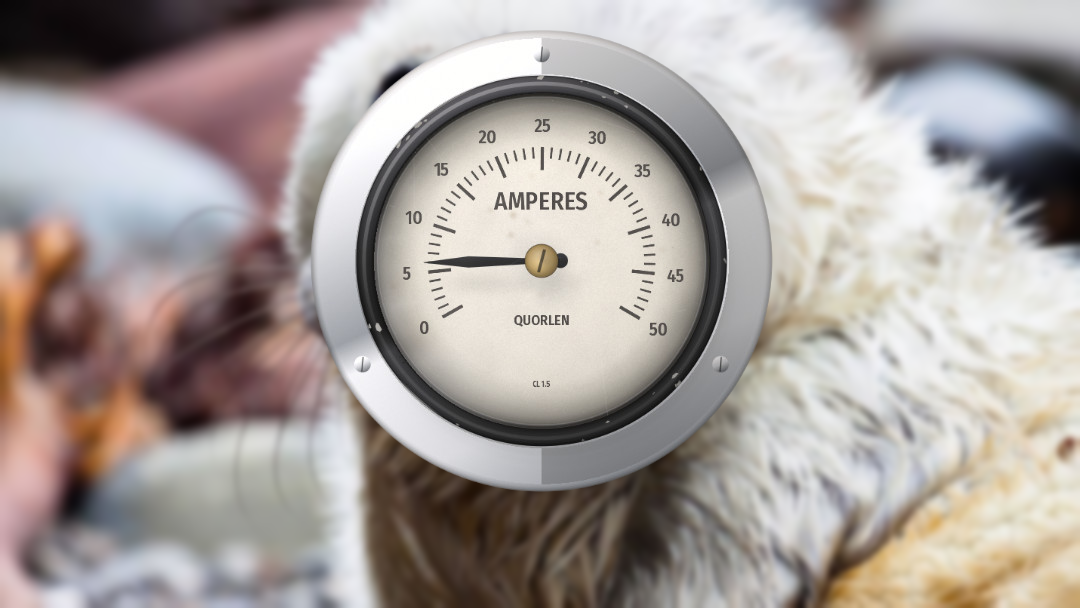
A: 6 A
